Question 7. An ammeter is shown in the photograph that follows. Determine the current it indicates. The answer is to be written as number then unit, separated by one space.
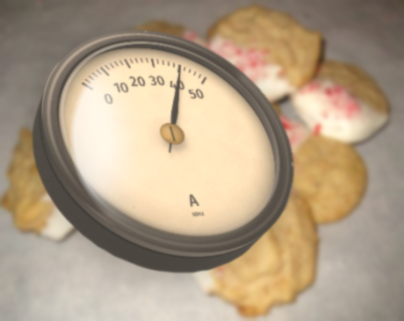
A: 40 A
